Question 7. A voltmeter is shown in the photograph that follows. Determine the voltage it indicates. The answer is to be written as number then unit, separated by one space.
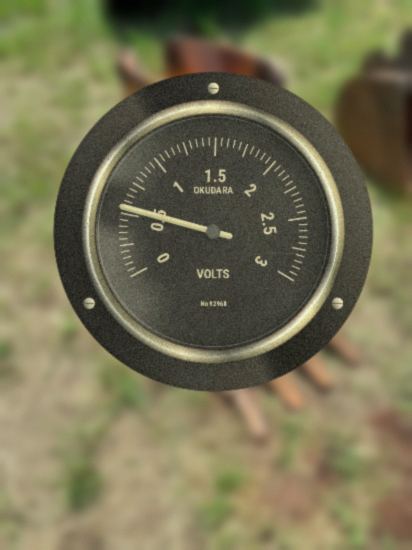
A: 0.55 V
